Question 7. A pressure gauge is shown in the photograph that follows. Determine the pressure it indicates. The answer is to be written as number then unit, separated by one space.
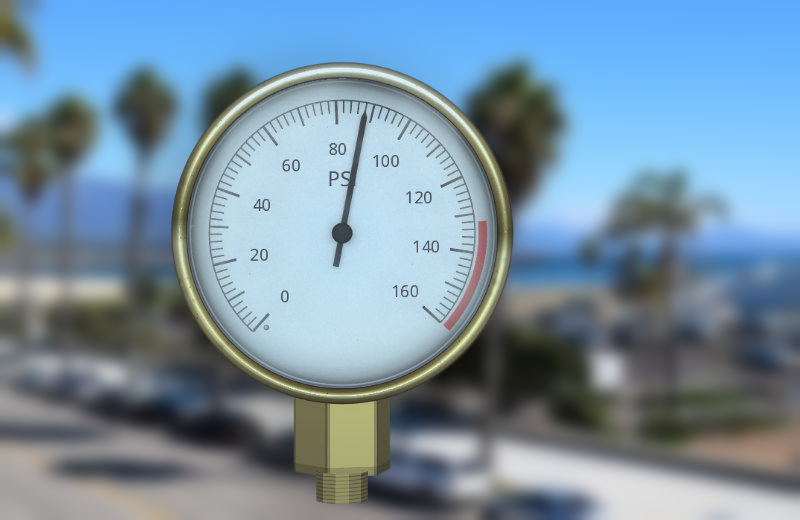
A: 88 psi
